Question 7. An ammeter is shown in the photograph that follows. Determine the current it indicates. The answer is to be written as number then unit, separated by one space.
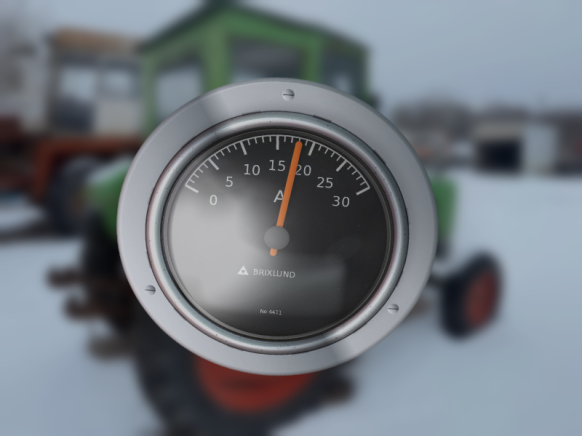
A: 18 A
